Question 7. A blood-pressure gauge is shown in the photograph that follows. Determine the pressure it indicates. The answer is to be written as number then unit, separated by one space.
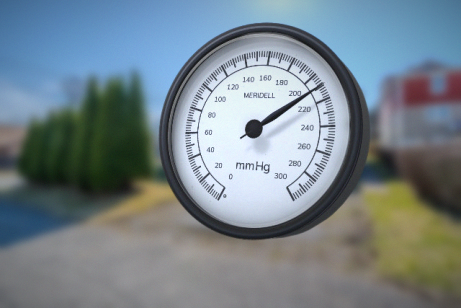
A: 210 mmHg
